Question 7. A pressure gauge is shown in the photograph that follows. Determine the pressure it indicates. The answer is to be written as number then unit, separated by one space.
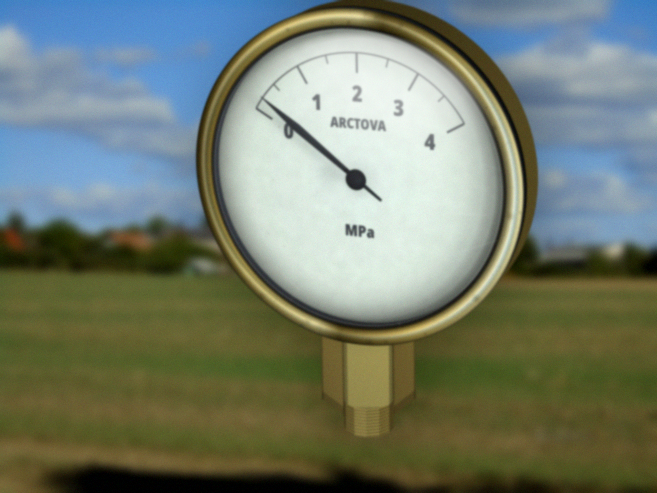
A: 0.25 MPa
